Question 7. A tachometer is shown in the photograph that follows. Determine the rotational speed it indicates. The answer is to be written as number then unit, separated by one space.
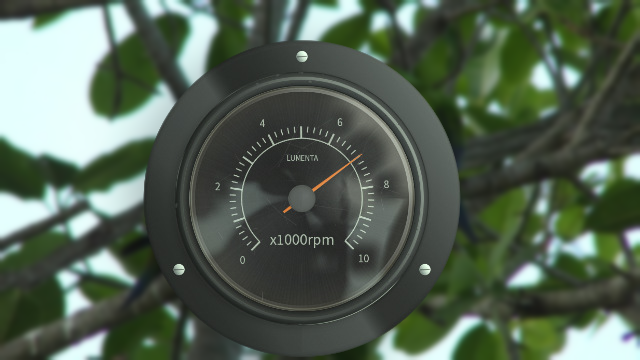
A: 7000 rpm
